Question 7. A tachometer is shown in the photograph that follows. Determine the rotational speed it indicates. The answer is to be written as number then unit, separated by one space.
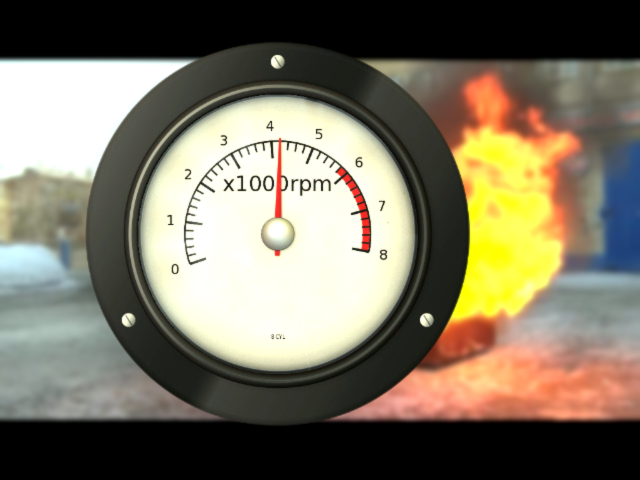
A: 4200 rpm
